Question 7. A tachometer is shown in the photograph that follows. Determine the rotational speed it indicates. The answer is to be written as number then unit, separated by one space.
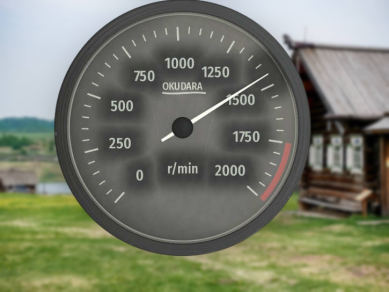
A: 1450 rpm
